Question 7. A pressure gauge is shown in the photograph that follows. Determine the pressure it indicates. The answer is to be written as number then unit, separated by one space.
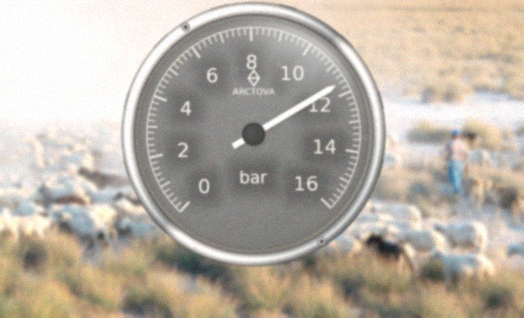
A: 11.6 bar
